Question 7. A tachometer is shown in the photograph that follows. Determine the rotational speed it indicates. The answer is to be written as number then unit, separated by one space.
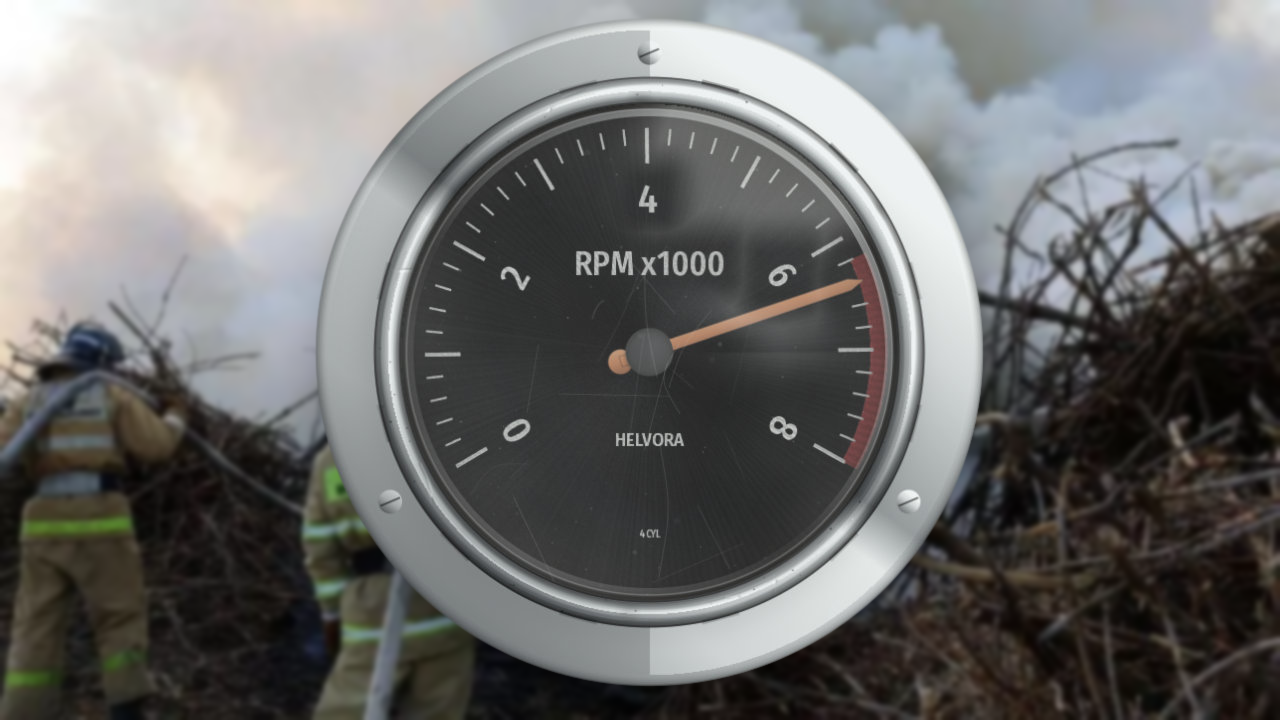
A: 6400 rpm
